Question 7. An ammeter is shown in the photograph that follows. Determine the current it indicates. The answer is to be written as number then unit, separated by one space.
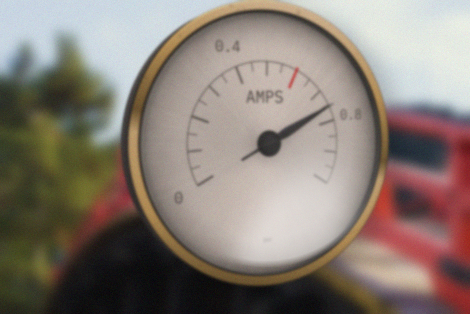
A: 0.75 A
